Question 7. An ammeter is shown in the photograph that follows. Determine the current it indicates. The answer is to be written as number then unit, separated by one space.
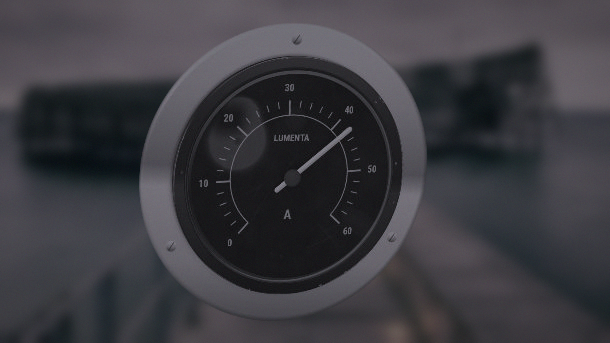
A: 42 A
